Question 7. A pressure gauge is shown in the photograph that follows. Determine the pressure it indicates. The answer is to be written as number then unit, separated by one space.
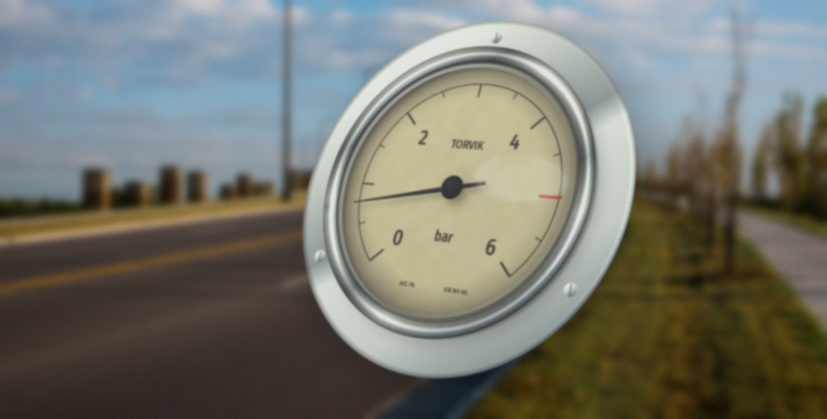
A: 0.75 bar
